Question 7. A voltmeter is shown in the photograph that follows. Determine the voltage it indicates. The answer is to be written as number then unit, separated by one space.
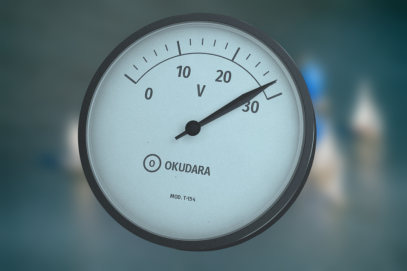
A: 28 V
